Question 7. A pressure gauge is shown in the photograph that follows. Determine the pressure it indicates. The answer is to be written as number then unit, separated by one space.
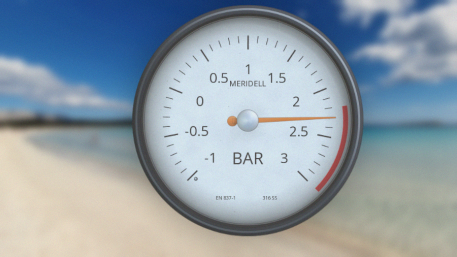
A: 2.3 bar
